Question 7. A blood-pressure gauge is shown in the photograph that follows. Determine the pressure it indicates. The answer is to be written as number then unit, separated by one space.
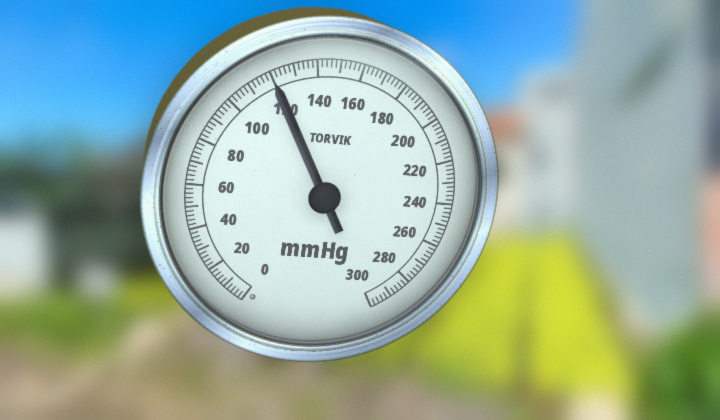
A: 120 mmHg
